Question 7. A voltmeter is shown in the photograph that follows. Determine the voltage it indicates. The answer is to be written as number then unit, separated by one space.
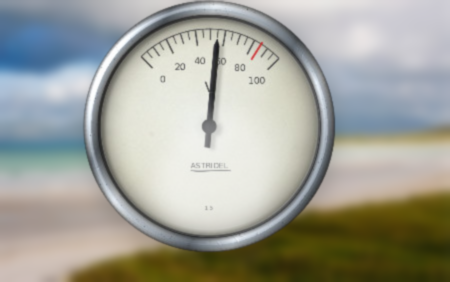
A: 55 V
